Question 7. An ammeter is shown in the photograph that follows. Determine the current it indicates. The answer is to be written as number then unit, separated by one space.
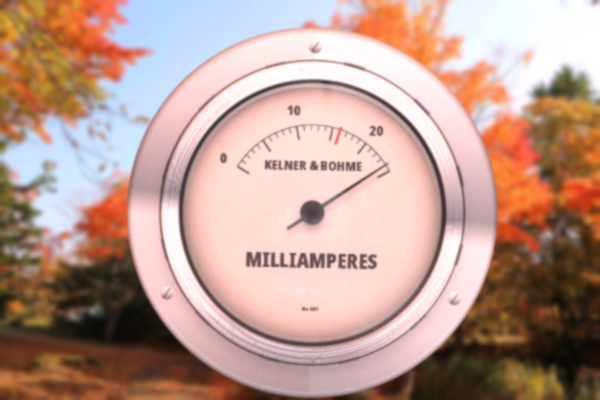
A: 24 mA
